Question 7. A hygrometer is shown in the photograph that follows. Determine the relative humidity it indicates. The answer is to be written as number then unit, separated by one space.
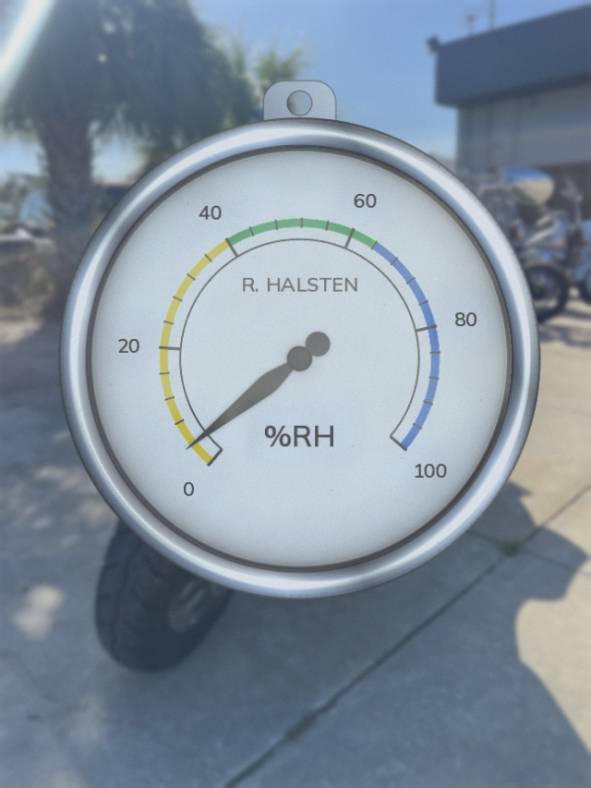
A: 4 %
